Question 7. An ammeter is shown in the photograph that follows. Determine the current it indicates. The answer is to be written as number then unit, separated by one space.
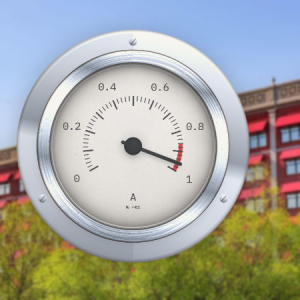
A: 0.96 A
